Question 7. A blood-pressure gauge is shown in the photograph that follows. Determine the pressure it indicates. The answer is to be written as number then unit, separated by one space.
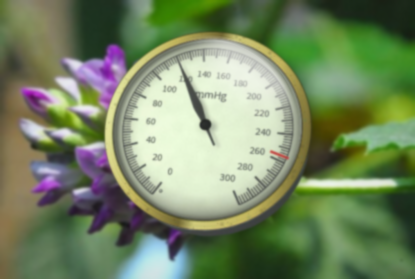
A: 120 mmHg
